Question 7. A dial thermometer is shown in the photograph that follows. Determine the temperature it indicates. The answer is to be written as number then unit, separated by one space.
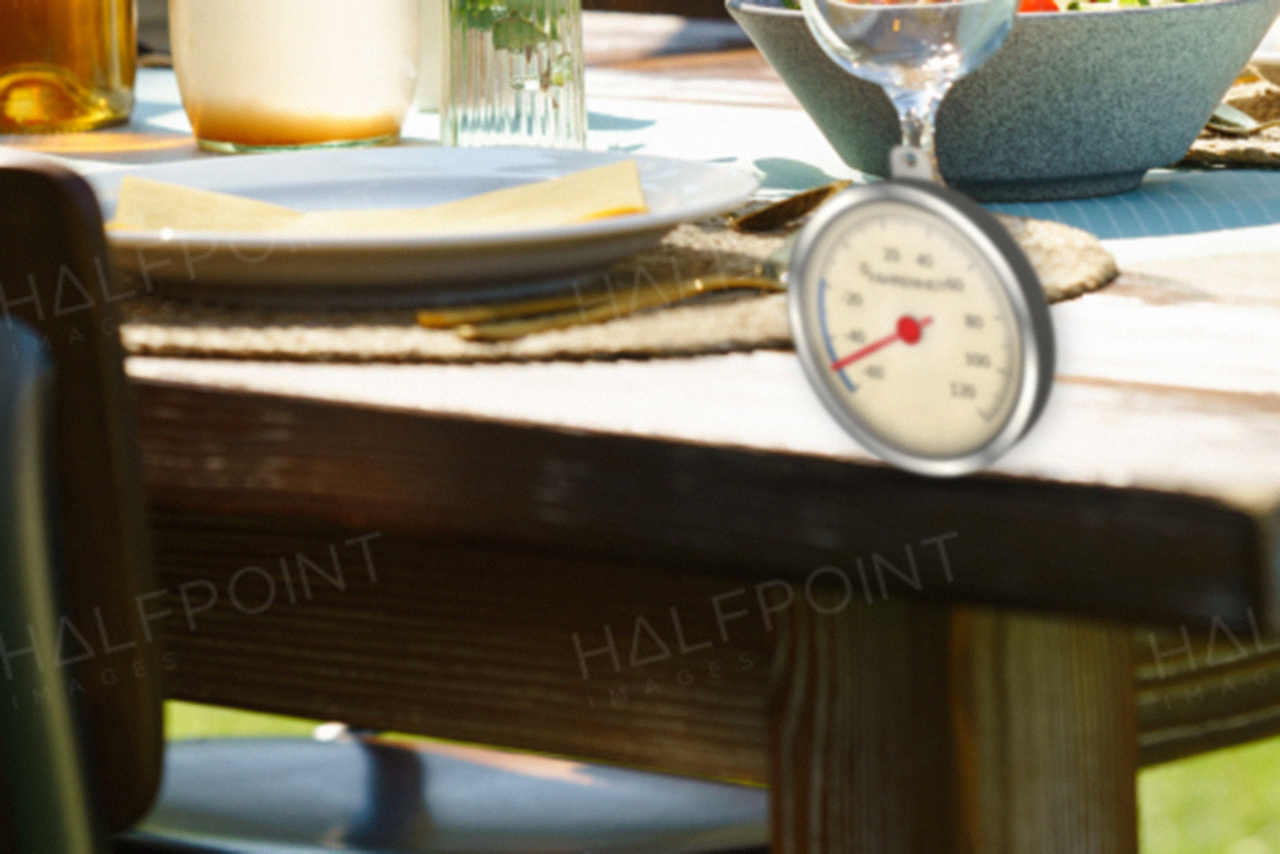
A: -50 °F
